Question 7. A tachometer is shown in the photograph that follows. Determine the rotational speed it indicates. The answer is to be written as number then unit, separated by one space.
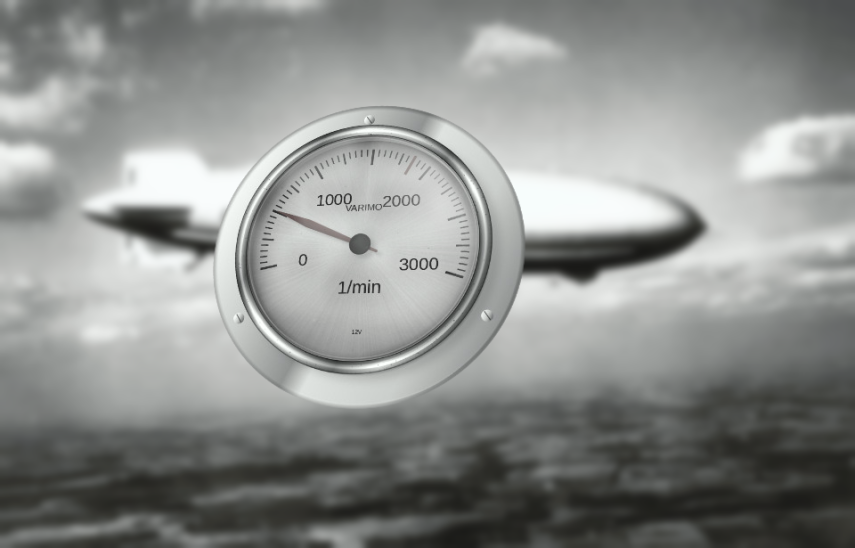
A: 500 rpm
